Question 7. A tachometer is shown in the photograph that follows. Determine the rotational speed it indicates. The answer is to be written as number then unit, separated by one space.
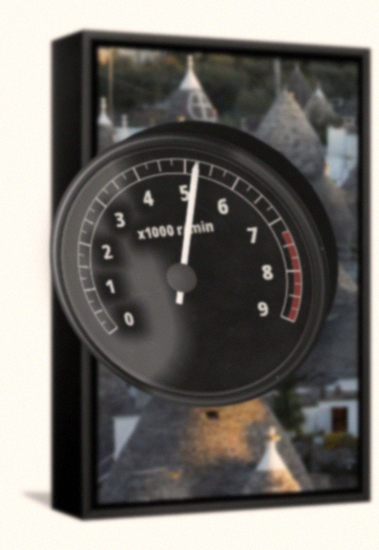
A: 5250 rpm
